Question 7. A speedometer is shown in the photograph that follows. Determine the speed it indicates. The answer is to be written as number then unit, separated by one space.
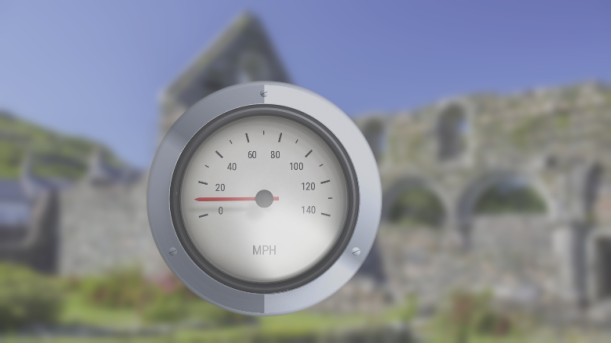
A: 10 mph
